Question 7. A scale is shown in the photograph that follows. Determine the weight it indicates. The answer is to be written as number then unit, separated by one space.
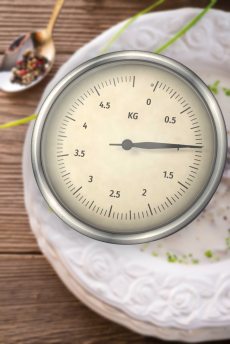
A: 1 kg
